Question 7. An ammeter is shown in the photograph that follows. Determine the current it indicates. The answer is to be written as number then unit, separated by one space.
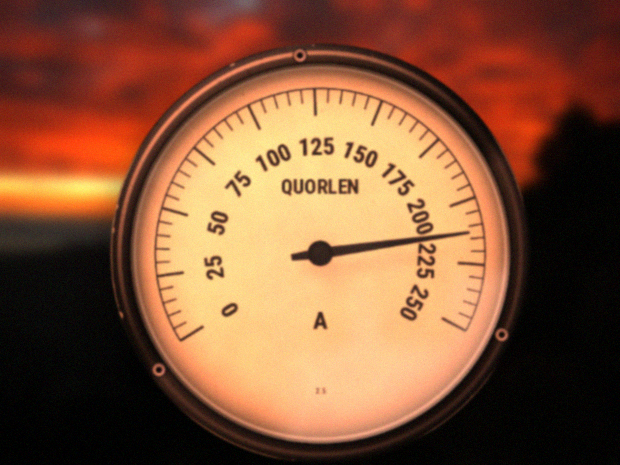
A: 212.5 A
